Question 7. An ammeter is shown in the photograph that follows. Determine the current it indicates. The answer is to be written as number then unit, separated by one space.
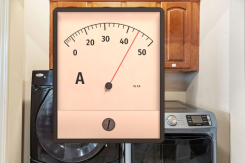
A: 44 A
